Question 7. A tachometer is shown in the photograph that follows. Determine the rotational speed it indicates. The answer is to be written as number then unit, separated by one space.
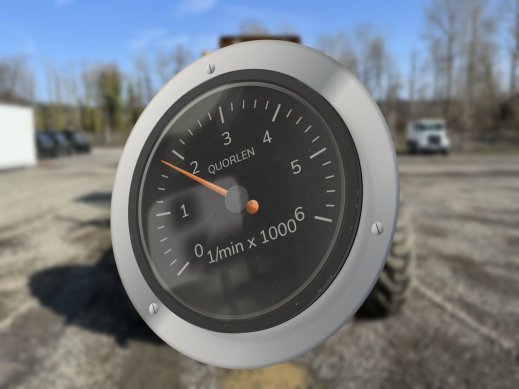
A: 1800 rpm
